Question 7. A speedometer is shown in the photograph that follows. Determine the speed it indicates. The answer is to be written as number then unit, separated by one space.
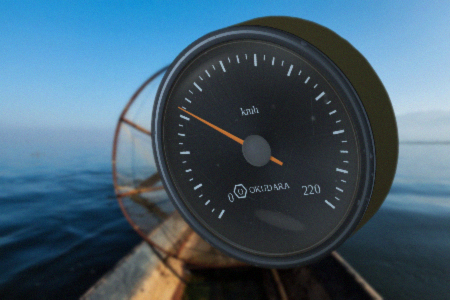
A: 65 km/h
